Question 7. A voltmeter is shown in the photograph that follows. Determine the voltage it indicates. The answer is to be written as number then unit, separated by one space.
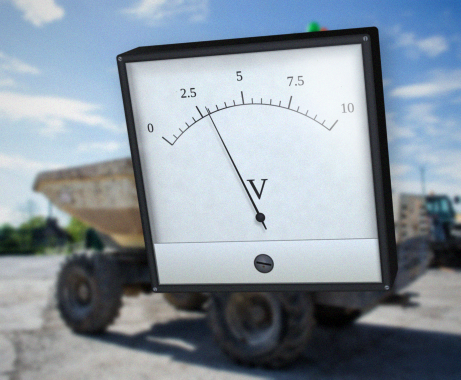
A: 3 V
